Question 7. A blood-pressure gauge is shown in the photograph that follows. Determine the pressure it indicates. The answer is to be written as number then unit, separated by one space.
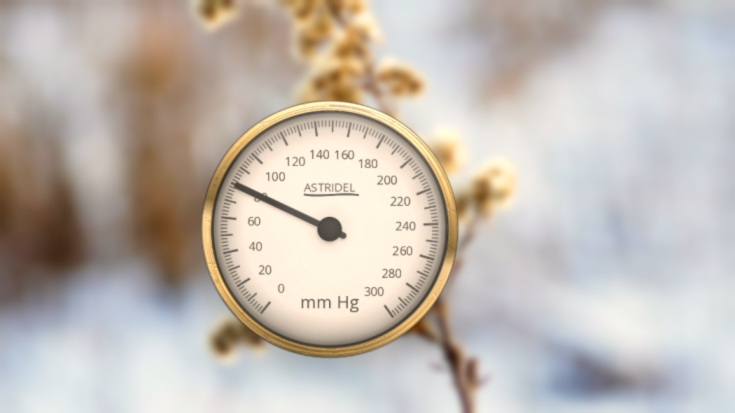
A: 80 mmHg
